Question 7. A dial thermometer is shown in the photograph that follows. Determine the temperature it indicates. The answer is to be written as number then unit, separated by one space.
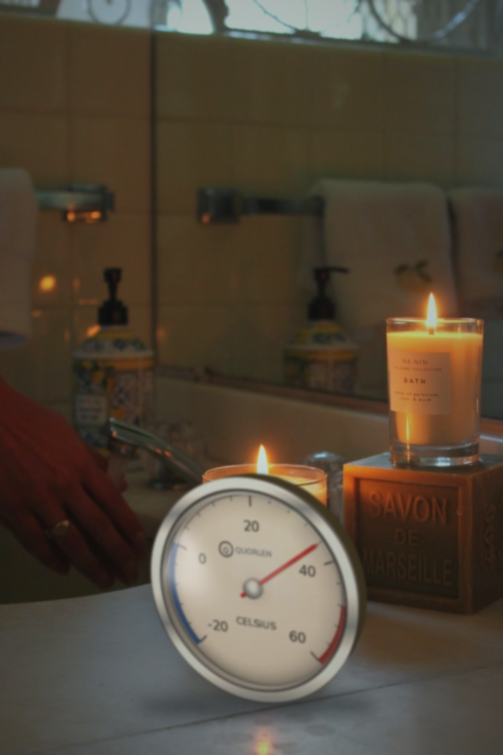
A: 36 °C
